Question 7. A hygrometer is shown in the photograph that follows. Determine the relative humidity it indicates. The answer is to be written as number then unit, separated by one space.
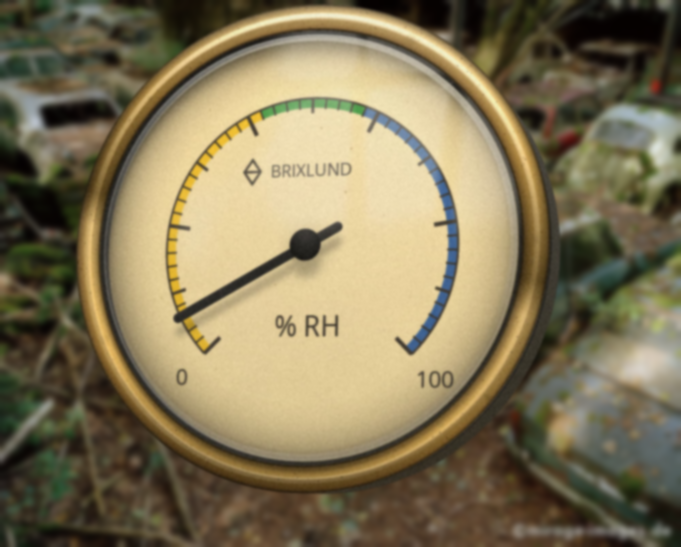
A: 6 %
